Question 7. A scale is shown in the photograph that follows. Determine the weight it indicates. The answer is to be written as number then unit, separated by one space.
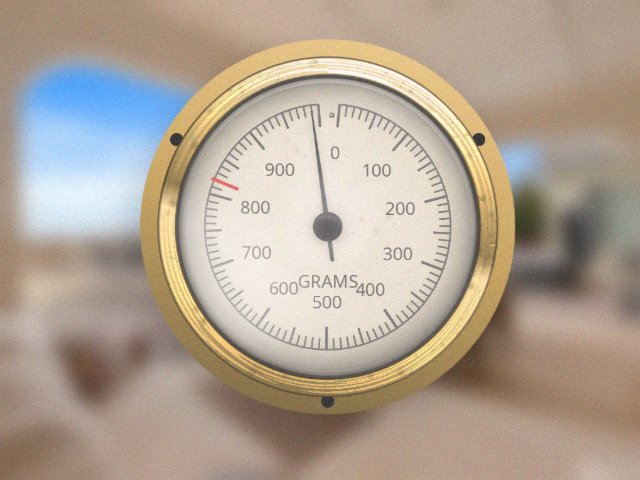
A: 990 g
